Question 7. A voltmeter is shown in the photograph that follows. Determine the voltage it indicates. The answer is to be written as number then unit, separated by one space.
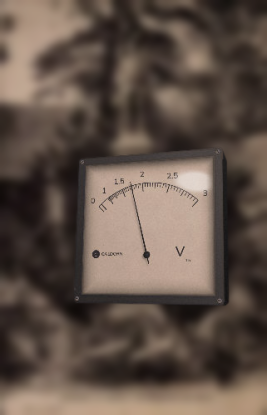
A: 1.75 V
